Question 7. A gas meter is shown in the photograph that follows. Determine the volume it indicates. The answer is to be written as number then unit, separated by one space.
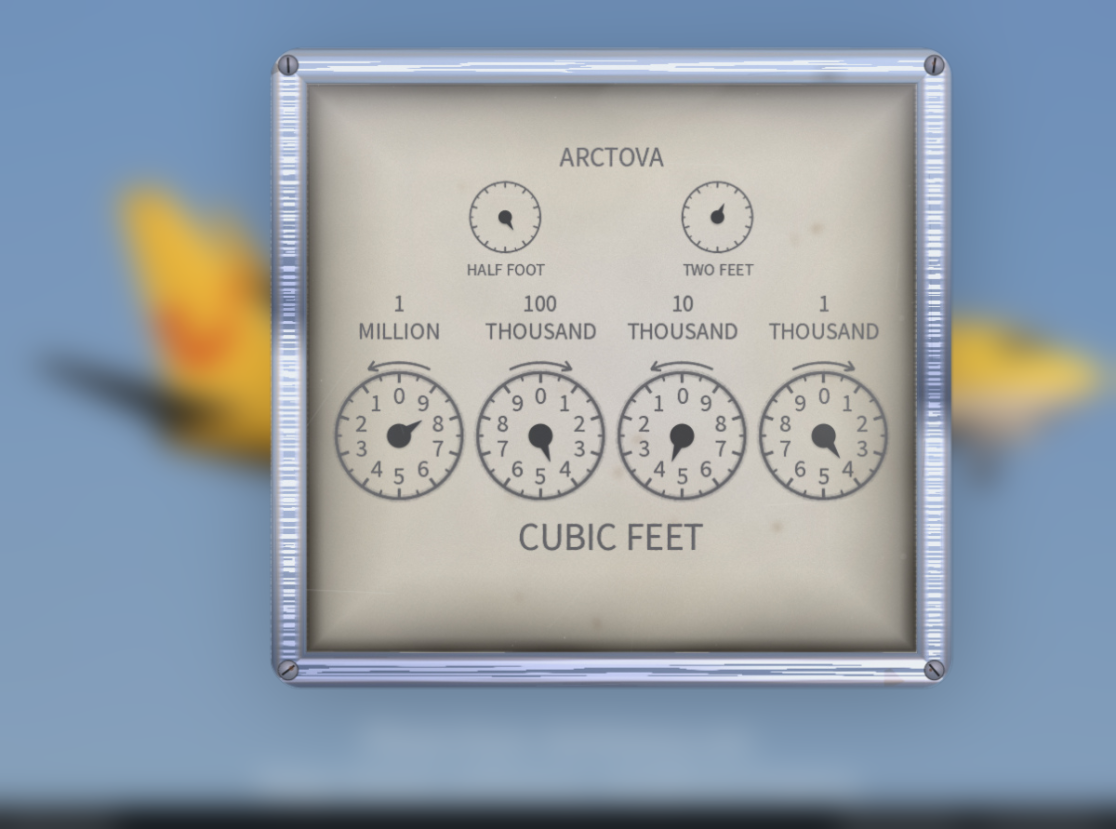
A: 844400 ft³
